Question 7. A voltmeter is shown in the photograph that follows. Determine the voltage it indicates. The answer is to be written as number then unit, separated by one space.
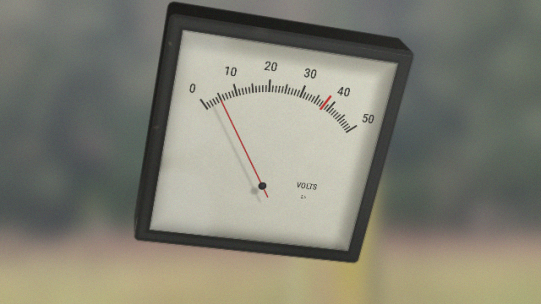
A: 5 V
